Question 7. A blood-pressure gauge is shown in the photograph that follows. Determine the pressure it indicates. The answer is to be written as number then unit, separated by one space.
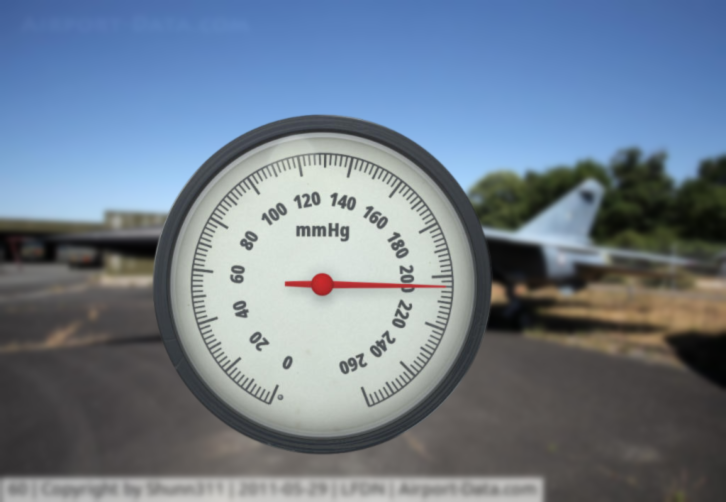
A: 204 mmHg
